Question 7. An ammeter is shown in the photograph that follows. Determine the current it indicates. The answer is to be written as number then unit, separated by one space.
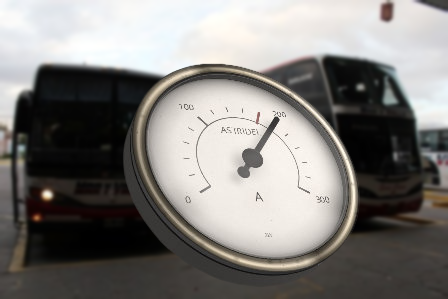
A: 200 A
